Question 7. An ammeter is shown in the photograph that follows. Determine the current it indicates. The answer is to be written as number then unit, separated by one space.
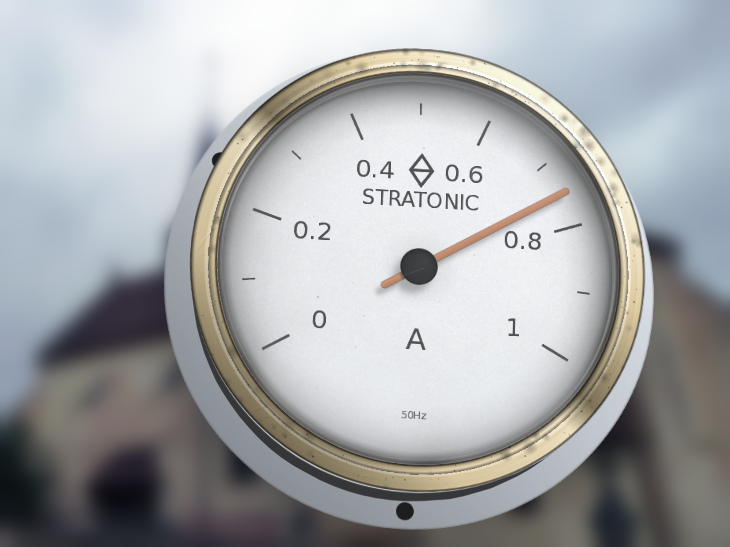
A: 0.75 A
